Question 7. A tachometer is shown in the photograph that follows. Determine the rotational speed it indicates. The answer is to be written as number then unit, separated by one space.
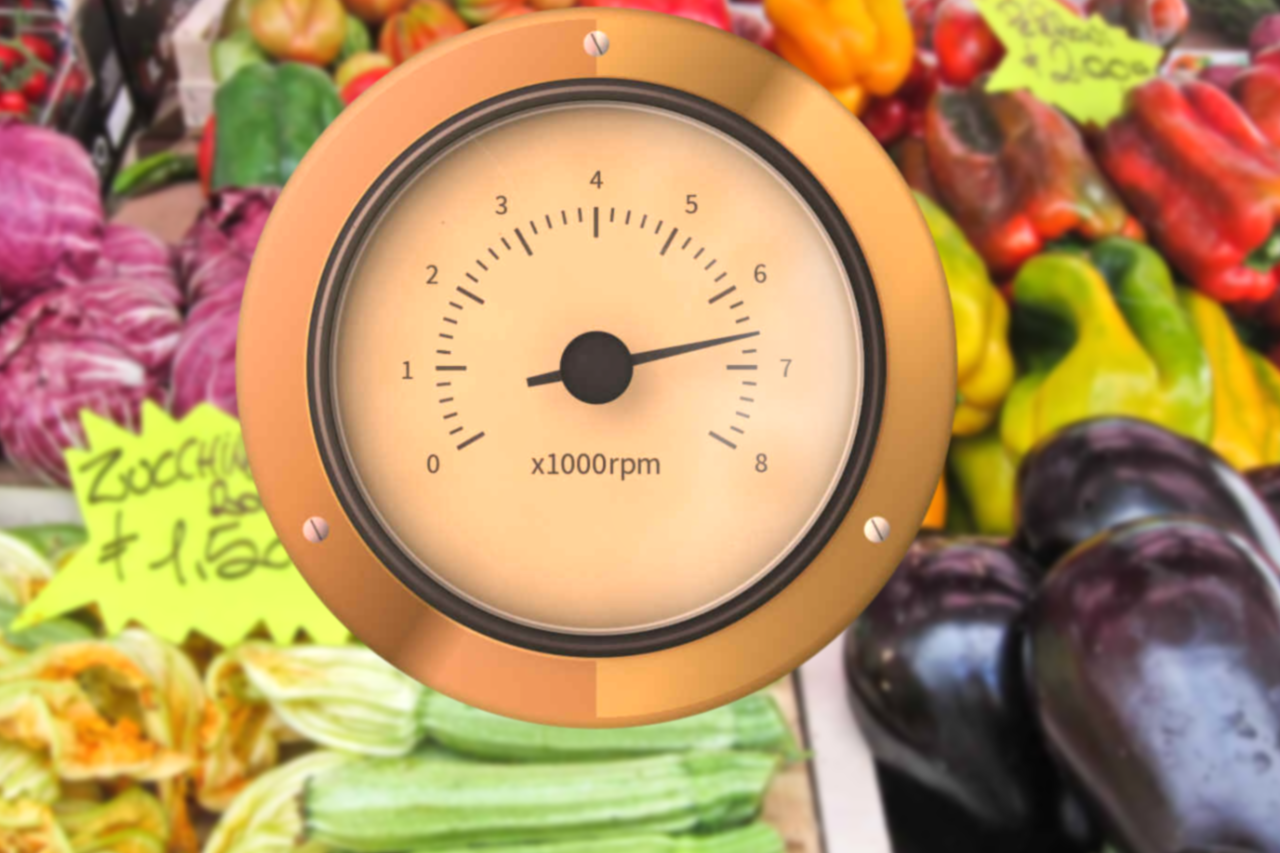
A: 6600 rpm
